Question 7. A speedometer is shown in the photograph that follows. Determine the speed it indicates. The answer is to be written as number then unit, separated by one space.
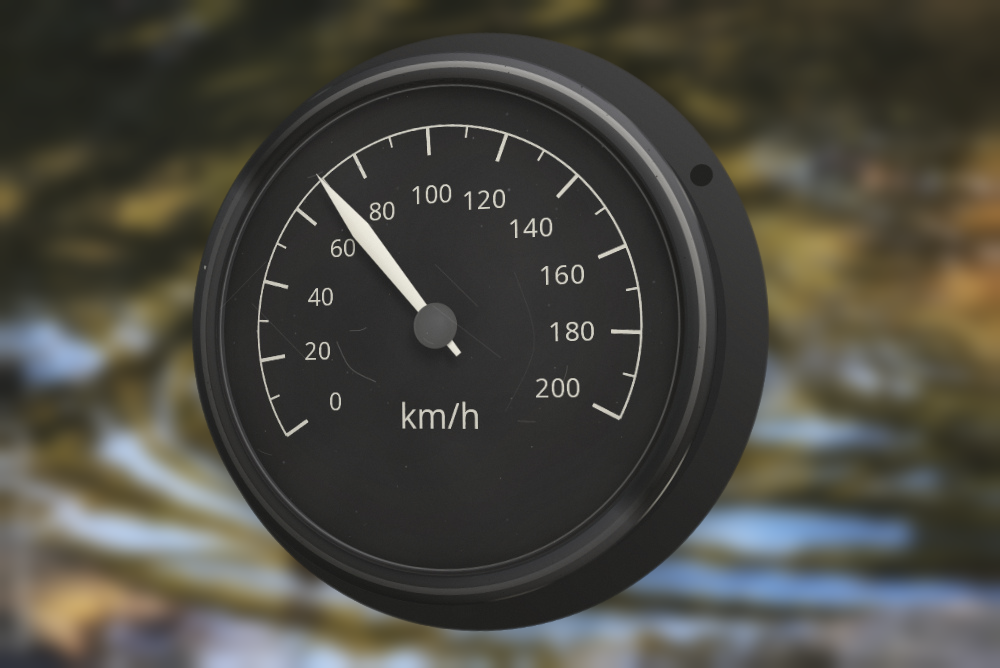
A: 70 km/h
